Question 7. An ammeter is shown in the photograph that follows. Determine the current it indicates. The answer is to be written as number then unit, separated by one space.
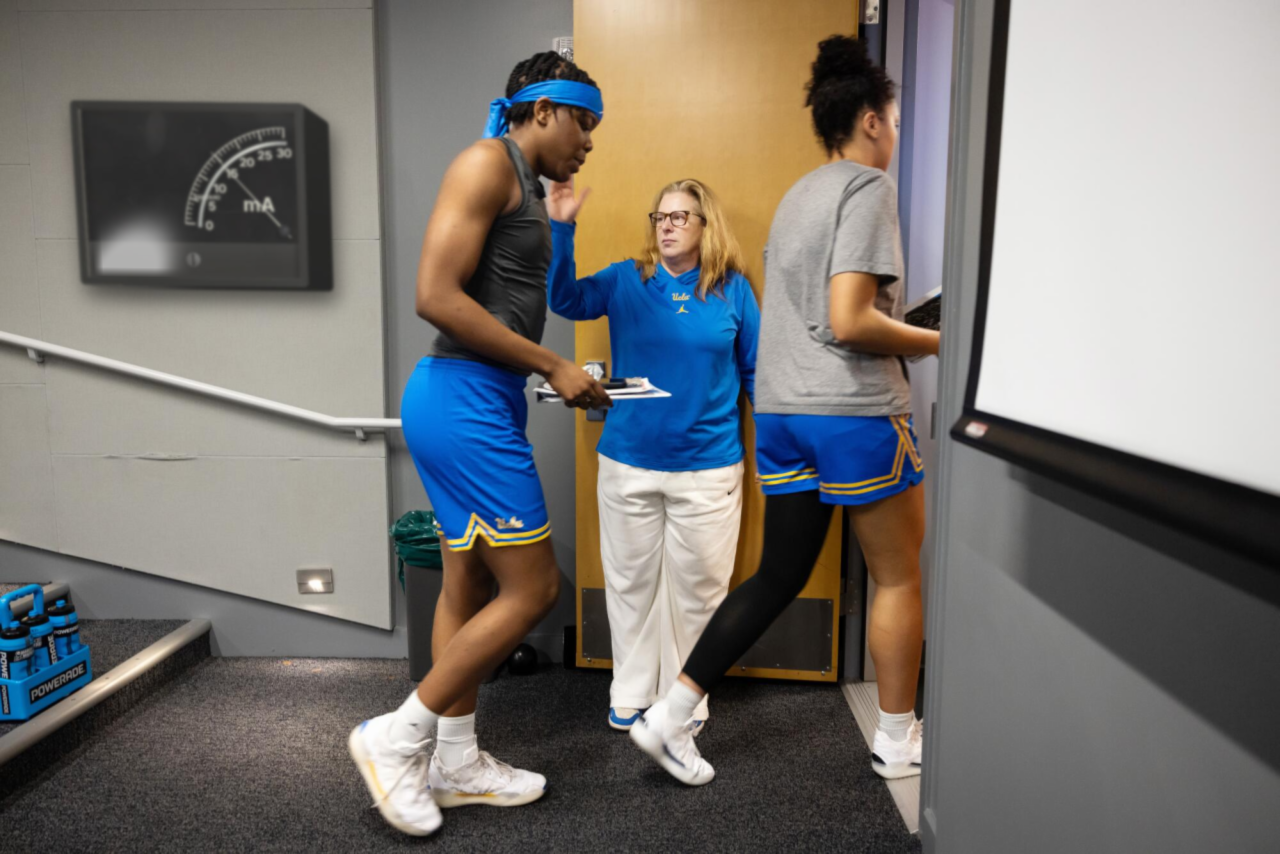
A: 15 mA
